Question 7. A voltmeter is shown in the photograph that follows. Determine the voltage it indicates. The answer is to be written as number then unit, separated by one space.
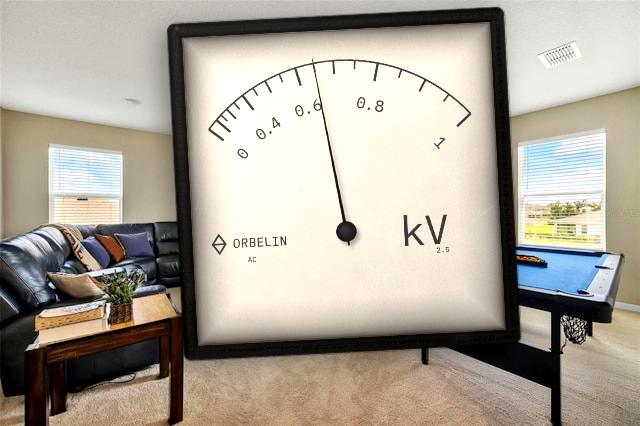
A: 0.65 kV
